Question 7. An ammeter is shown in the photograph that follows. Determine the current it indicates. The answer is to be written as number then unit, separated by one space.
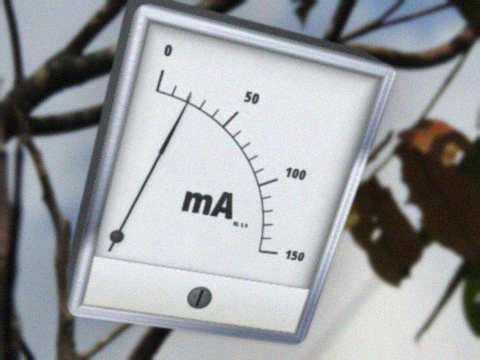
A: 20 mA
